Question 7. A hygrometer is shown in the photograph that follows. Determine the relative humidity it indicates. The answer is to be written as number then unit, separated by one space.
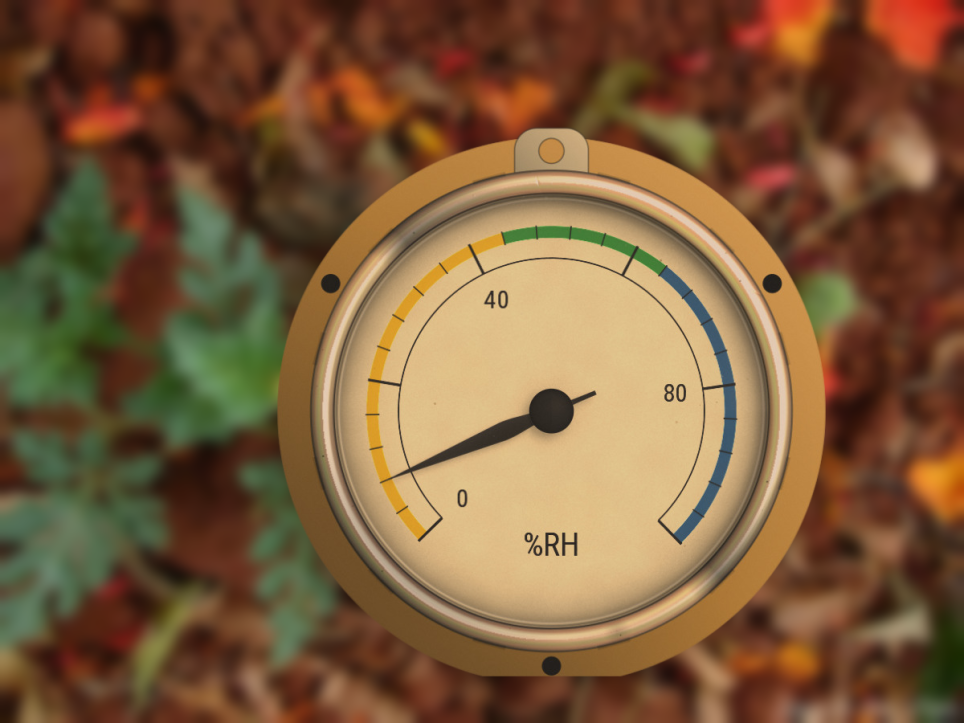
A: 8 %
